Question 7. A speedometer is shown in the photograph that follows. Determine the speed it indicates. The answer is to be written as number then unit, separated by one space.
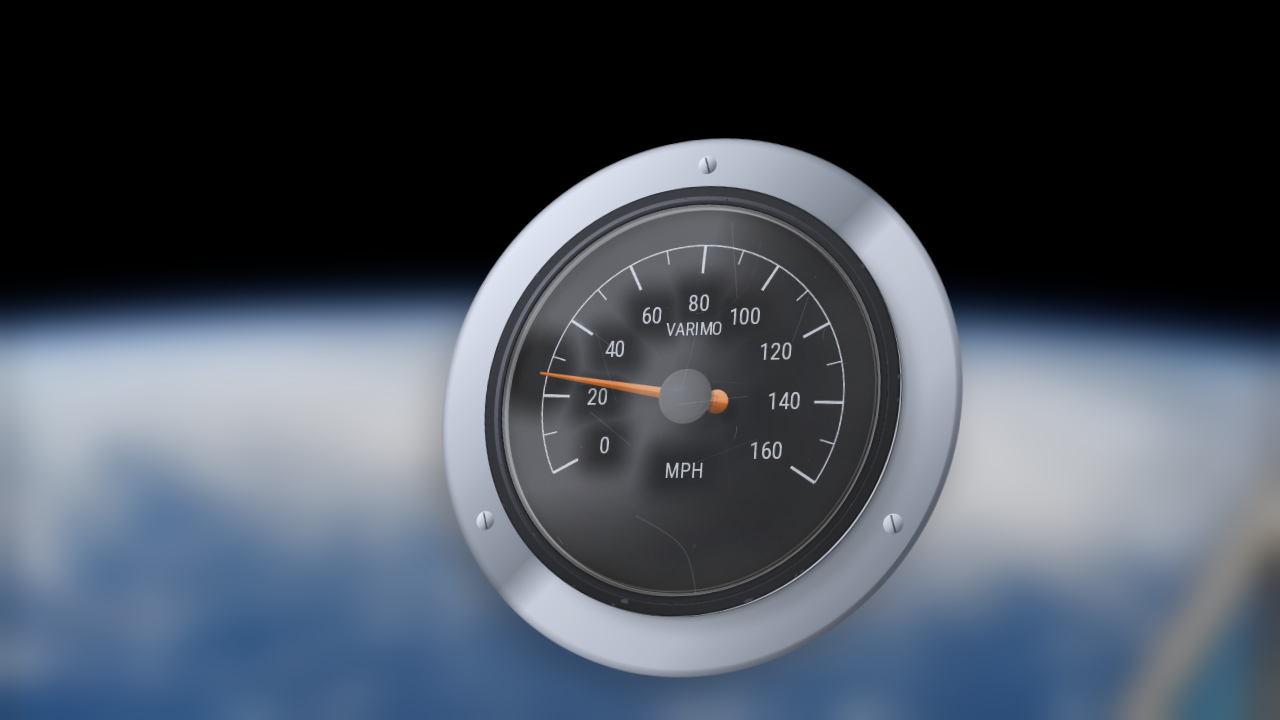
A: 25 mph
